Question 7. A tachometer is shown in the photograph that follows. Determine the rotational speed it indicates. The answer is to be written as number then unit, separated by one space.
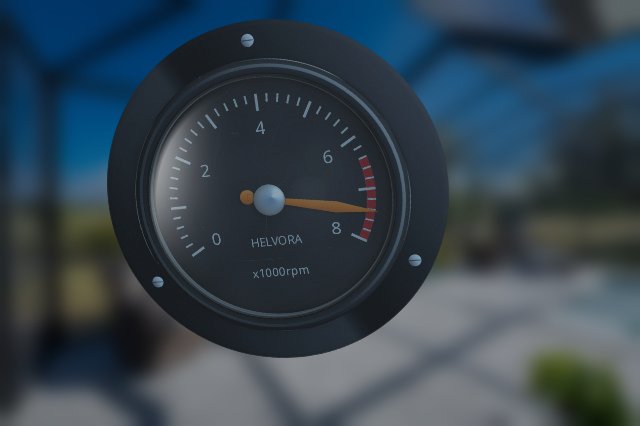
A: 7400 rpm
